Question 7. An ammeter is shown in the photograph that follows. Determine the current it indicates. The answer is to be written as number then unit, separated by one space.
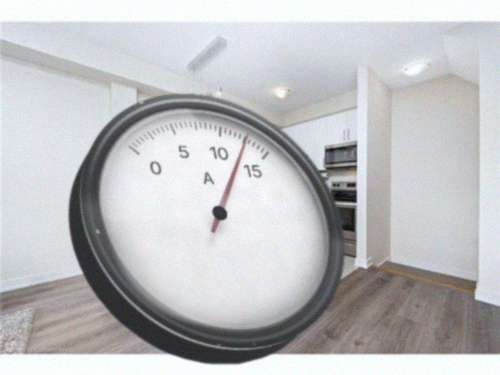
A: 12.5 A
